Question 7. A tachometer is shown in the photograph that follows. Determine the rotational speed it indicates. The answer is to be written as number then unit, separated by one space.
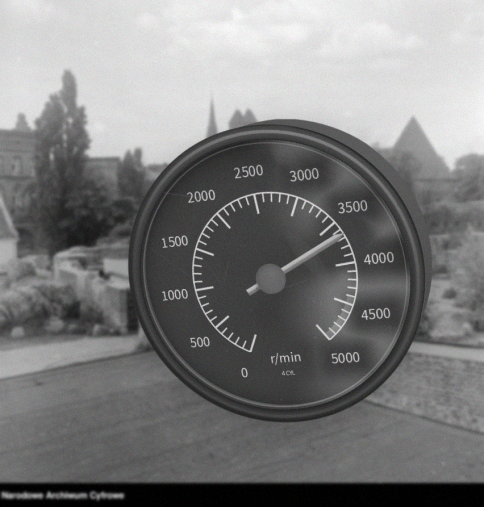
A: 3650 rpm
